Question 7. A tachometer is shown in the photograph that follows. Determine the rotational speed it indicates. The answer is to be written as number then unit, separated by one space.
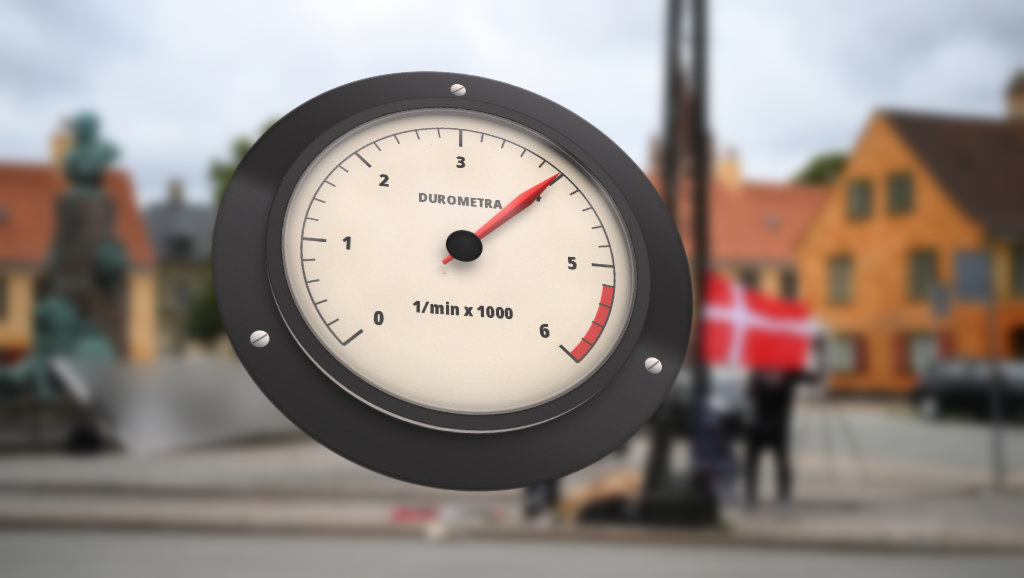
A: 4000 rpm
